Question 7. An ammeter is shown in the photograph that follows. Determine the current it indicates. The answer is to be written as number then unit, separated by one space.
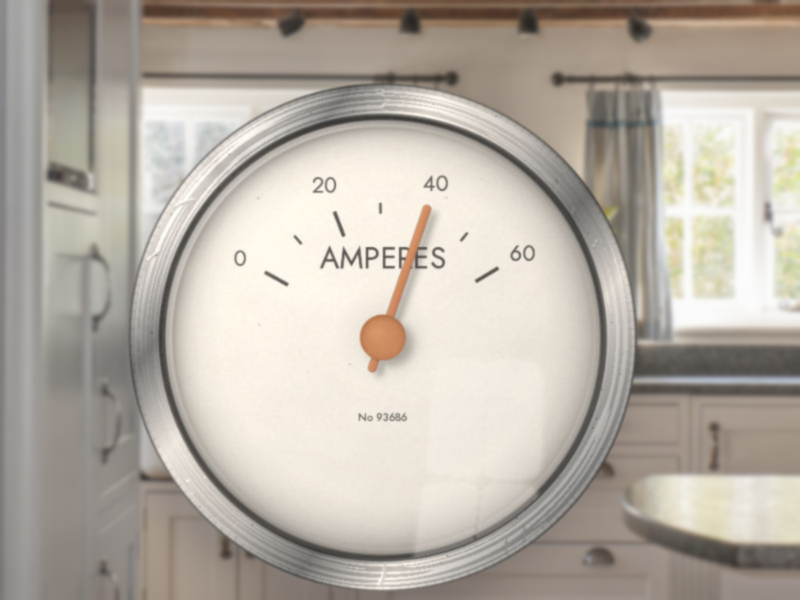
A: 40 A
